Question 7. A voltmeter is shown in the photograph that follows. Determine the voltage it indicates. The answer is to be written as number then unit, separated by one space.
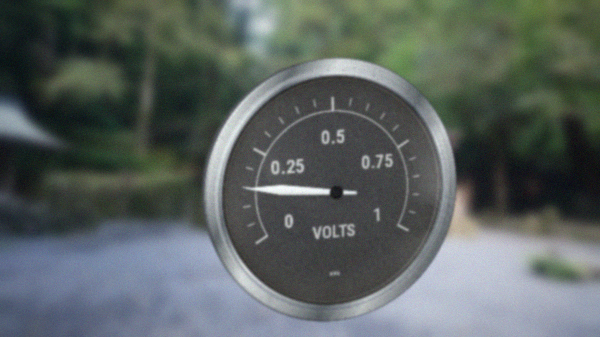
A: 0.15 V
